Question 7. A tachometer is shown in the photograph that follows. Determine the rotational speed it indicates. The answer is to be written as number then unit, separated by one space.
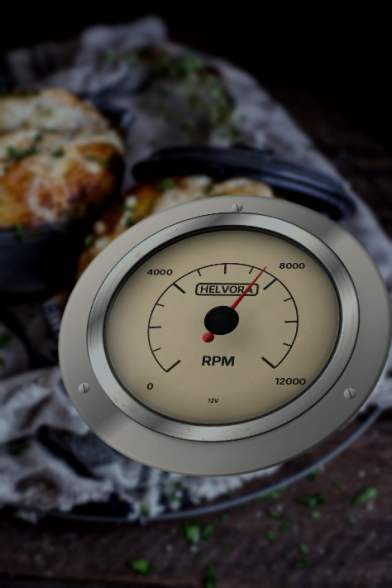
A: 7500 rpm
